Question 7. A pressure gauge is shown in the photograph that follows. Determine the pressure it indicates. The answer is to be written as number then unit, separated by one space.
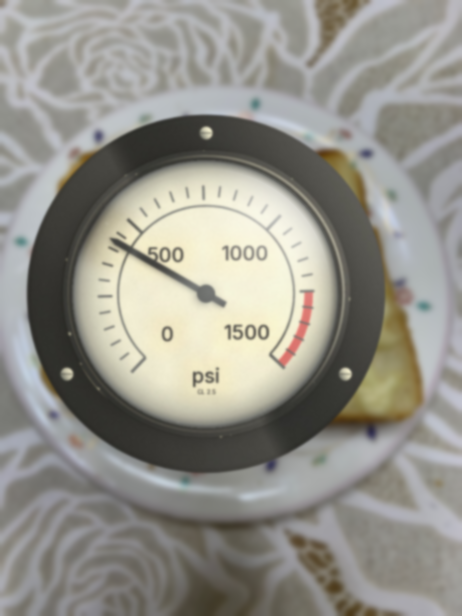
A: 425 psi
